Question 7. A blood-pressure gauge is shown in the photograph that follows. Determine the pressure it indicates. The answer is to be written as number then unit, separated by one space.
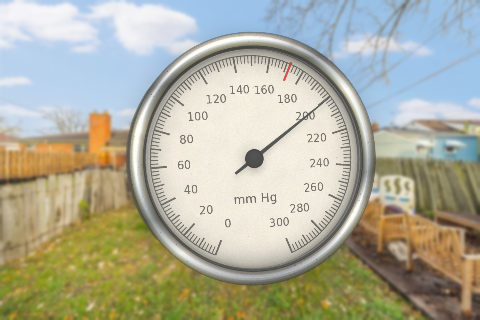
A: 200 mmHg
